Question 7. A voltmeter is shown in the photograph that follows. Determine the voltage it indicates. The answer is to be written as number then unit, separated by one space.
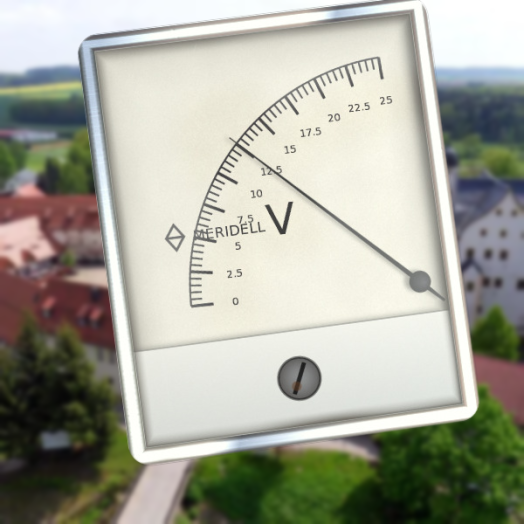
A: 12.5 V
